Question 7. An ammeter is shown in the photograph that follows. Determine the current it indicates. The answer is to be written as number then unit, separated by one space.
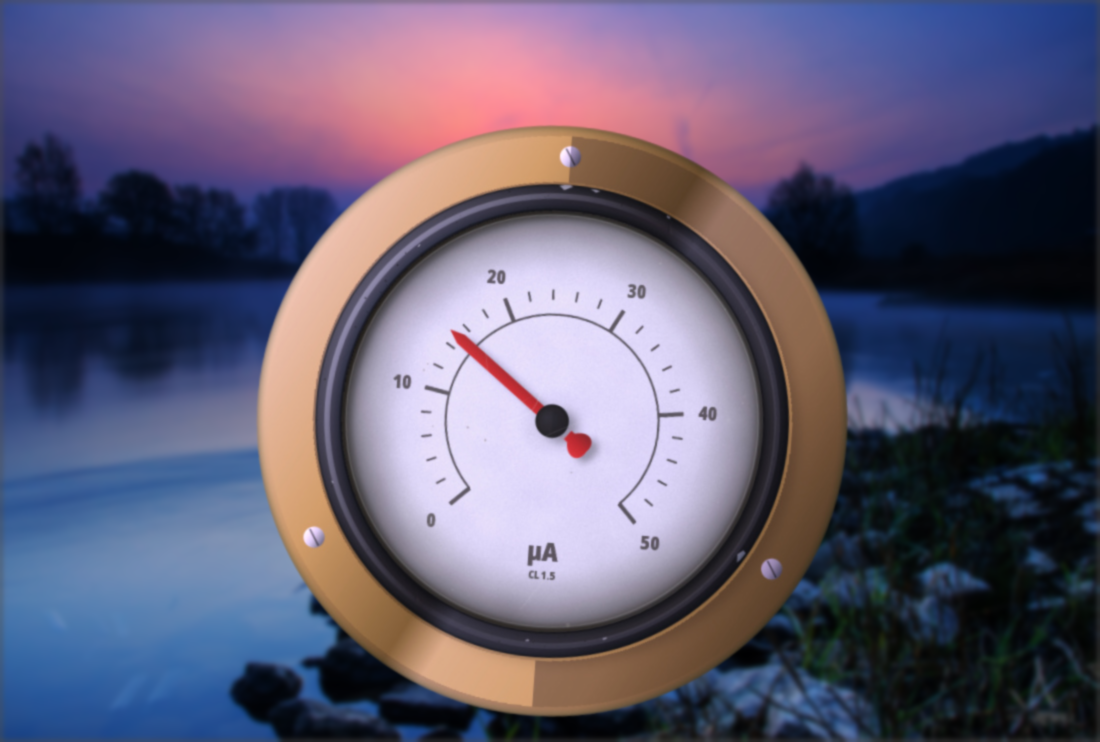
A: 15 µA
